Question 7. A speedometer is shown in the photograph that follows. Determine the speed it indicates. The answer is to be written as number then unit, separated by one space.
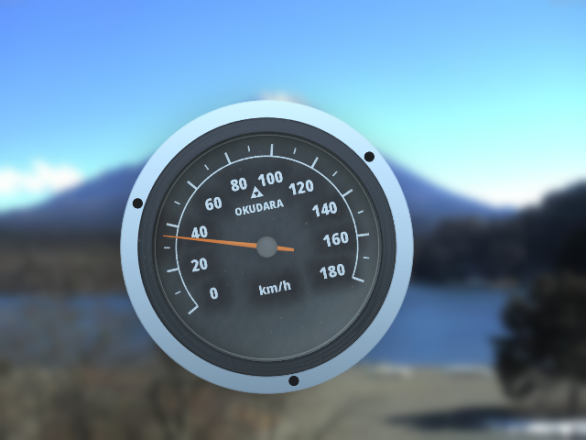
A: 35 km/h
